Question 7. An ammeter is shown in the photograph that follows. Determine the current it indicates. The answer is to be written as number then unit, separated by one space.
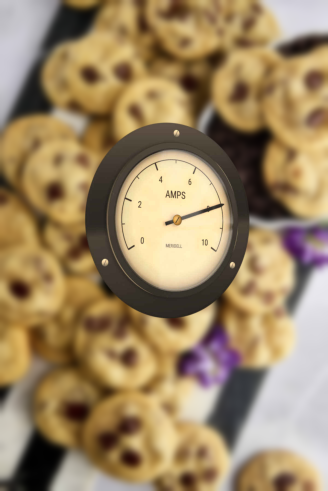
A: 8 A
